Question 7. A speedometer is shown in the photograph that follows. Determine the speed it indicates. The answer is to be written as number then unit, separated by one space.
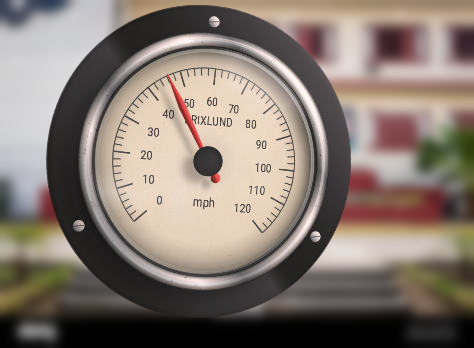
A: 46 mph
